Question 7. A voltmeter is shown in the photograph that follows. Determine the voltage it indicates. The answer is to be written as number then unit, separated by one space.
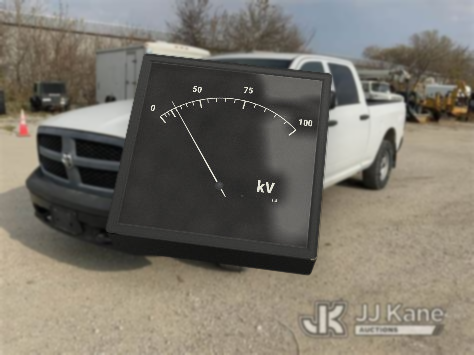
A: 30 kV
